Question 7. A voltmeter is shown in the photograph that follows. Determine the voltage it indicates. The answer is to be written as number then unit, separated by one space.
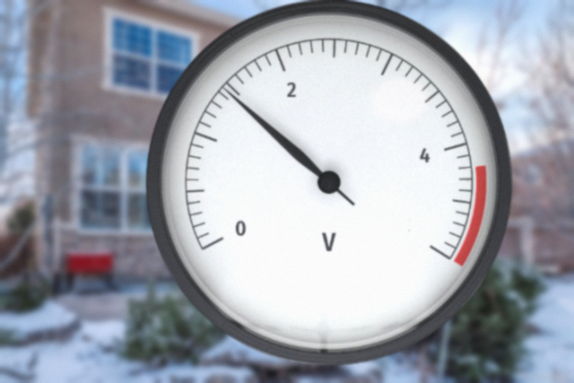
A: 1.45 V
